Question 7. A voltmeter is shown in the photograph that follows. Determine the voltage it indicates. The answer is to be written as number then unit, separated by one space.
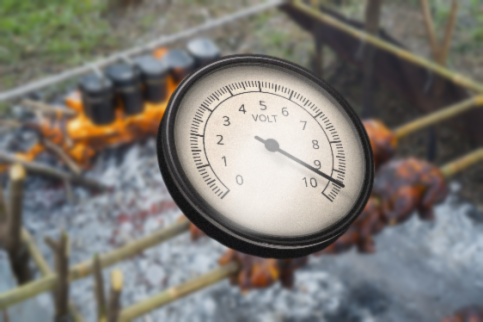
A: 9.5 V
